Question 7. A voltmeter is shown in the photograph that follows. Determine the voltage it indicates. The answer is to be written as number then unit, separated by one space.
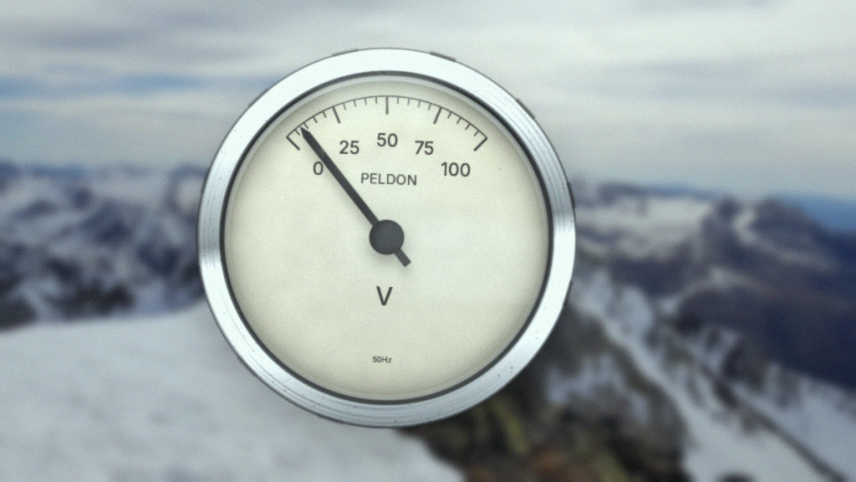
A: 7.5 V
